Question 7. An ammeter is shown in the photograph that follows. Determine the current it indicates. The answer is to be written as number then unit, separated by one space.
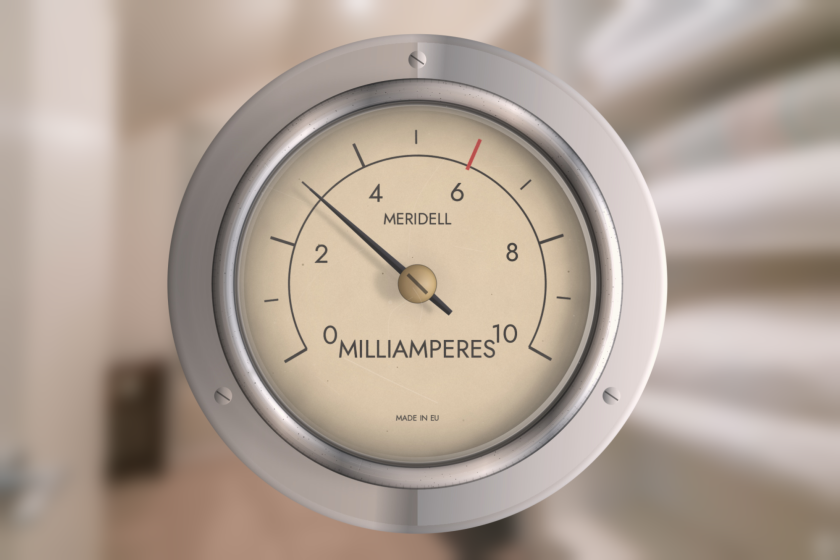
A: 3 mA
